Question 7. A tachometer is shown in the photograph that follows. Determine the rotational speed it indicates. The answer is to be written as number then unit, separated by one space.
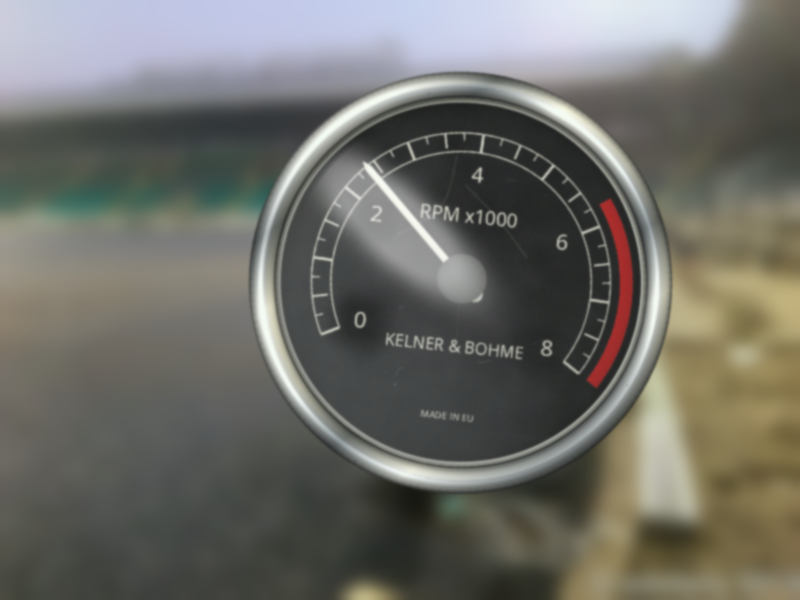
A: 2375 rpm
